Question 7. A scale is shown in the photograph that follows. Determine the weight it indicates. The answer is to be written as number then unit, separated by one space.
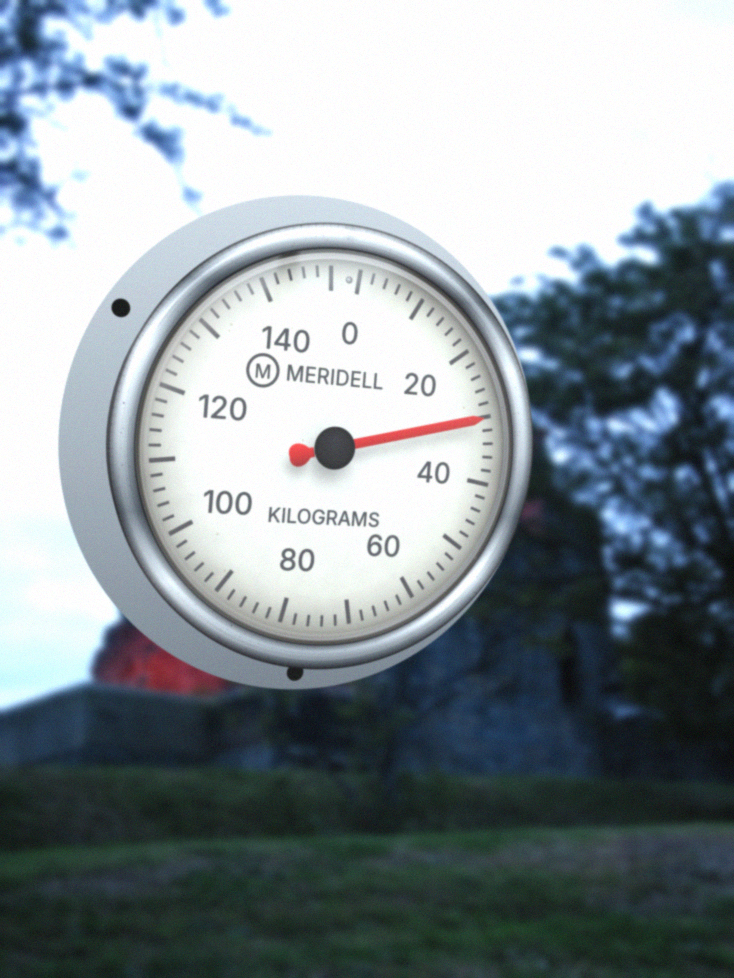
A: 30 kg
